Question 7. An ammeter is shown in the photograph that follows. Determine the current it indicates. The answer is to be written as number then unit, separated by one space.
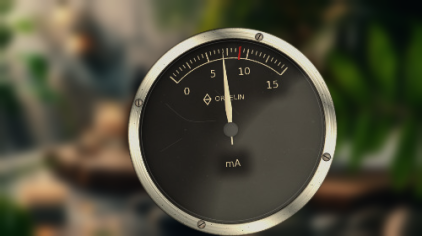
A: 7 mA
